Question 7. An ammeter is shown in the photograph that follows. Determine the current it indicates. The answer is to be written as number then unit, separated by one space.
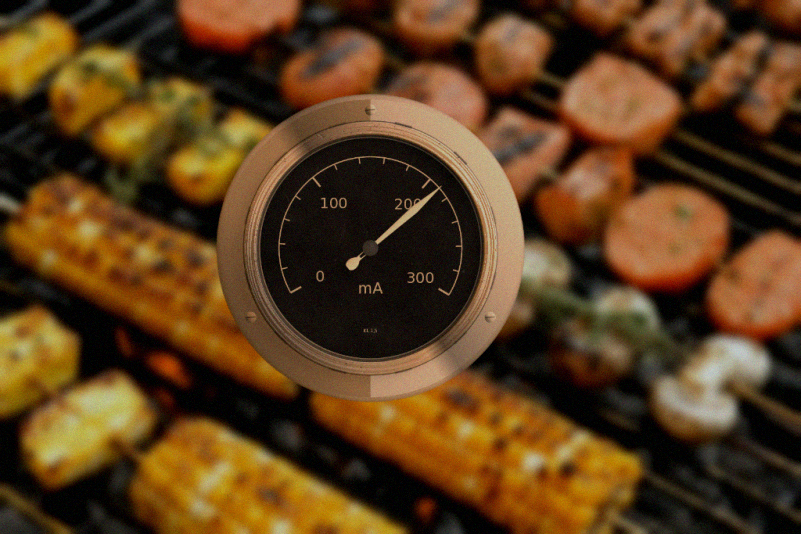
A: 210 mA
